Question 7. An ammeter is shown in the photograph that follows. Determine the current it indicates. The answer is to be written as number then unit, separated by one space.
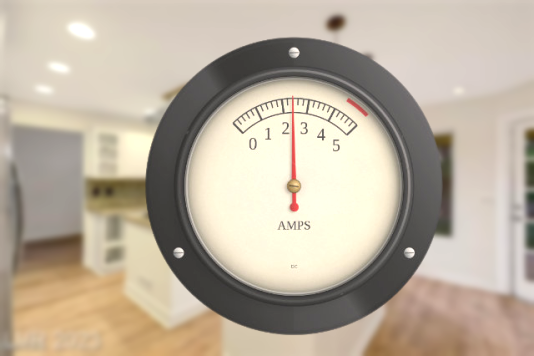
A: 2.4 A
